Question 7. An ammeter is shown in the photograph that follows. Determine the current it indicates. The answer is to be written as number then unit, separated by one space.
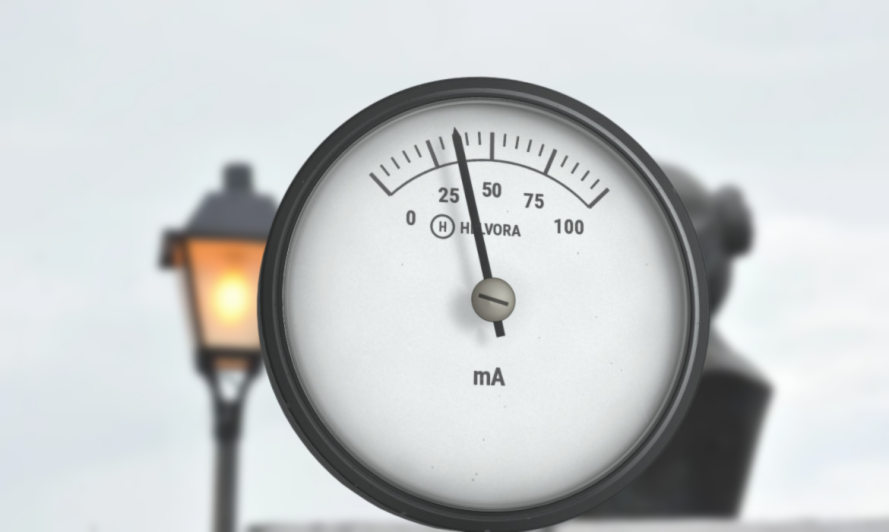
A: 35 mA
